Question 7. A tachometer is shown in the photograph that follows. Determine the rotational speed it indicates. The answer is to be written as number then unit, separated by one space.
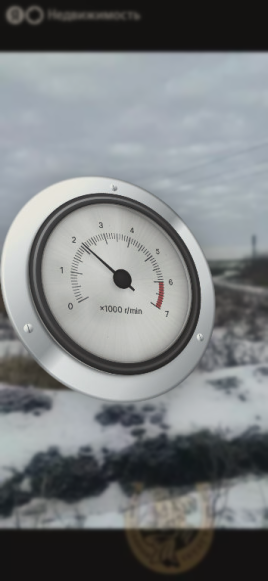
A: 2000 rpm
